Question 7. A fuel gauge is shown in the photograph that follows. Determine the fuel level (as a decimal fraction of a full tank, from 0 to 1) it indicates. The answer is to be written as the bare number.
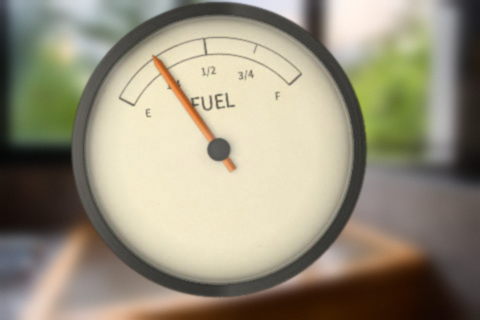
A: 0.25
